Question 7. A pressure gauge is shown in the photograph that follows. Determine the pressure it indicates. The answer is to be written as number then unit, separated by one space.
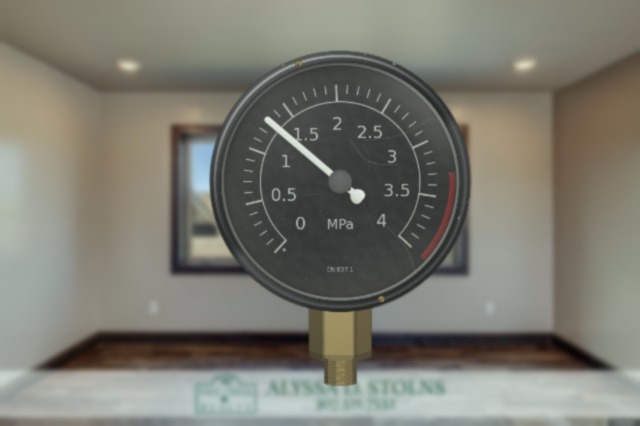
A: 1.3 MPa
